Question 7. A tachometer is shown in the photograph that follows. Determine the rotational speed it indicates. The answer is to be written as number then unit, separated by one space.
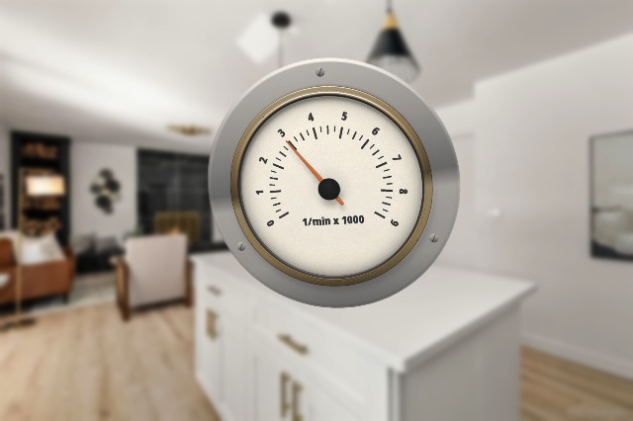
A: 3000 rpm
